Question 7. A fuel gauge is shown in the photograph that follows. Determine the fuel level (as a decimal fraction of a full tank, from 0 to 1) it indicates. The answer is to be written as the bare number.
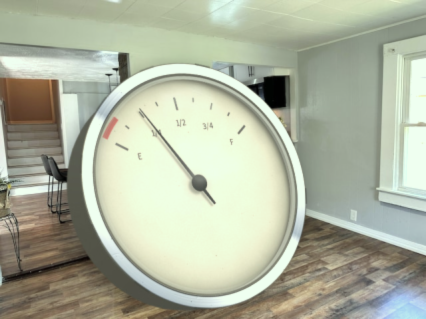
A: 0.25
